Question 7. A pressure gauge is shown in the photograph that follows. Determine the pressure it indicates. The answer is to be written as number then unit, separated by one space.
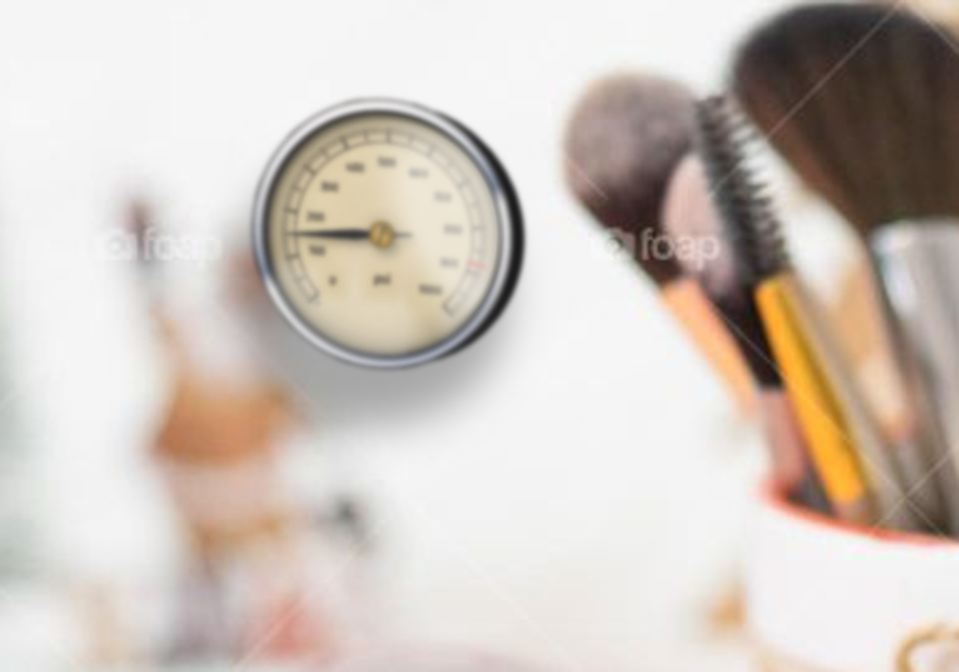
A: 150 psi
